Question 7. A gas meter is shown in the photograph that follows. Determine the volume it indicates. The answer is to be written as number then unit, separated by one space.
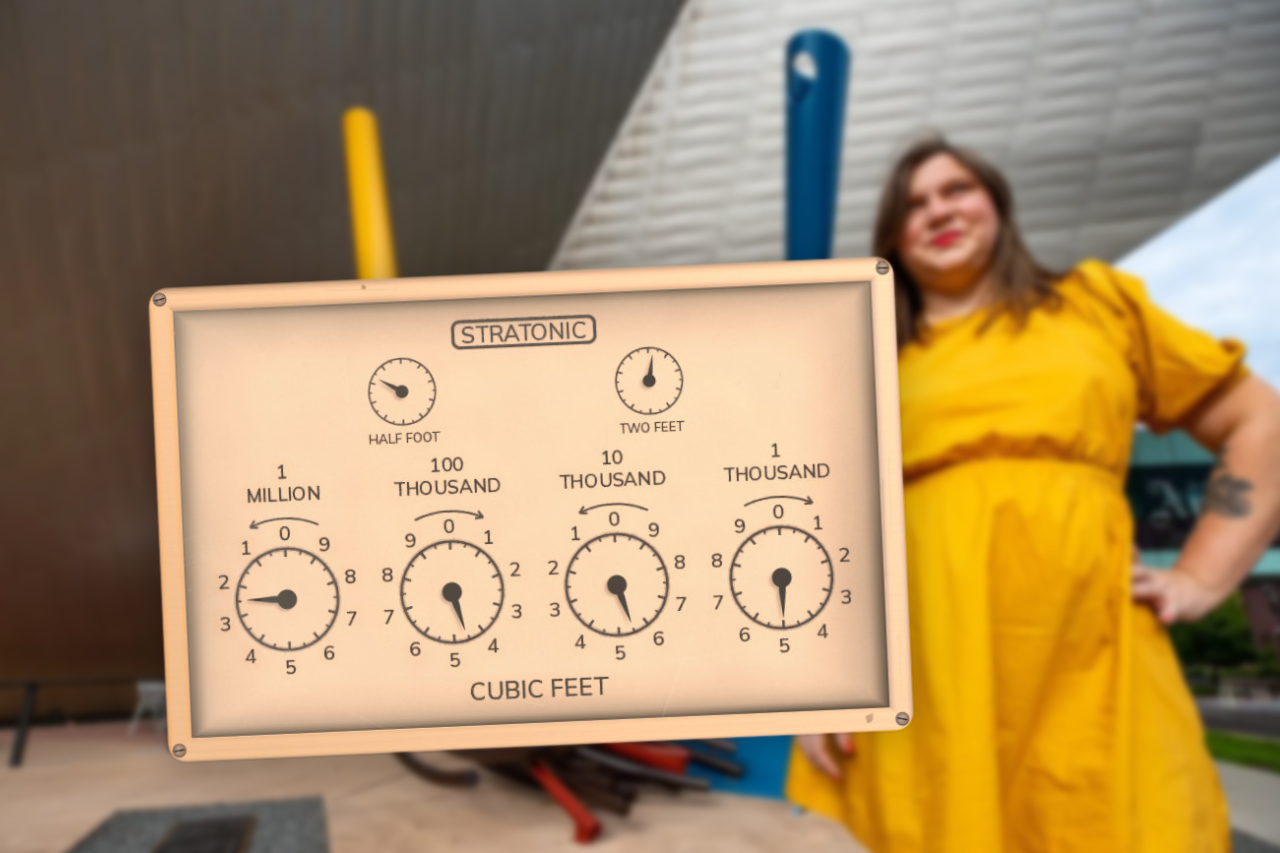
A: 245500 ft³
